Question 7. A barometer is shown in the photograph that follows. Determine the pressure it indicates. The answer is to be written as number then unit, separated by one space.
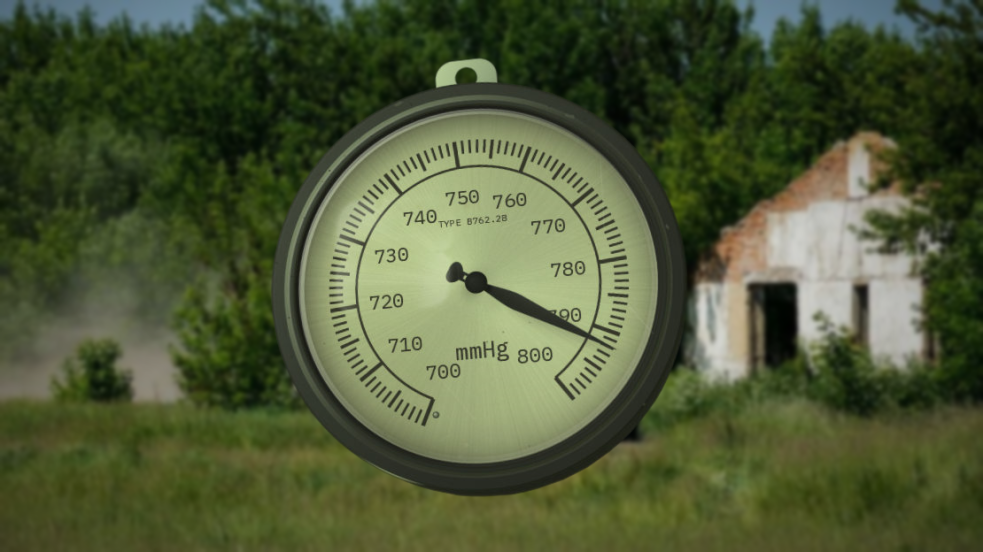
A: 792 mmHg
